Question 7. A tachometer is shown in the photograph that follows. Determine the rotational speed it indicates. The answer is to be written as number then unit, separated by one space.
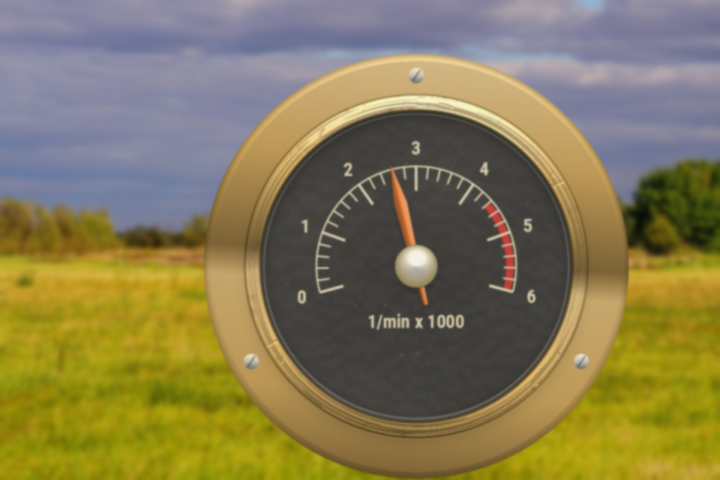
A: 2600 rpm
